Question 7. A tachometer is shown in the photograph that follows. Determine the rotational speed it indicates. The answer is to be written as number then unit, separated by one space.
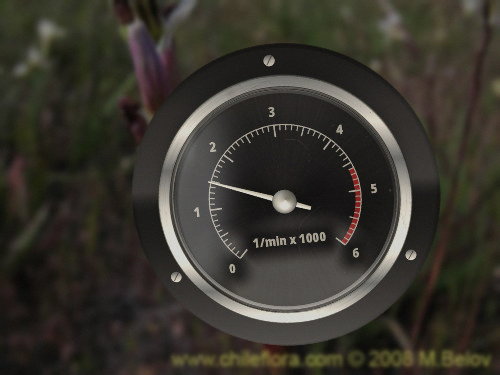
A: 1500 rpm
